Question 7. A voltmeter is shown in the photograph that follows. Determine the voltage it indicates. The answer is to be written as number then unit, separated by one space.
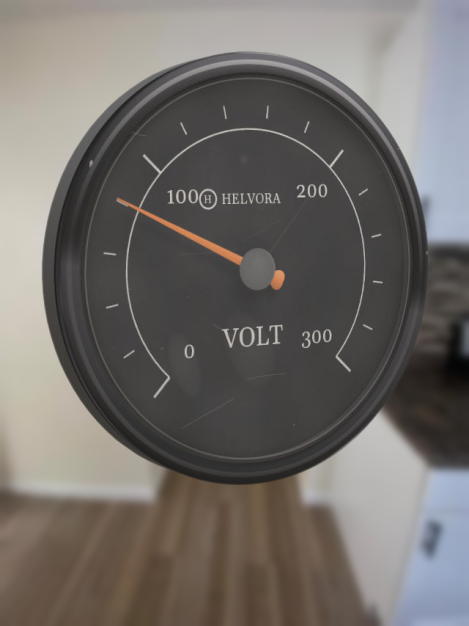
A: 80 V
